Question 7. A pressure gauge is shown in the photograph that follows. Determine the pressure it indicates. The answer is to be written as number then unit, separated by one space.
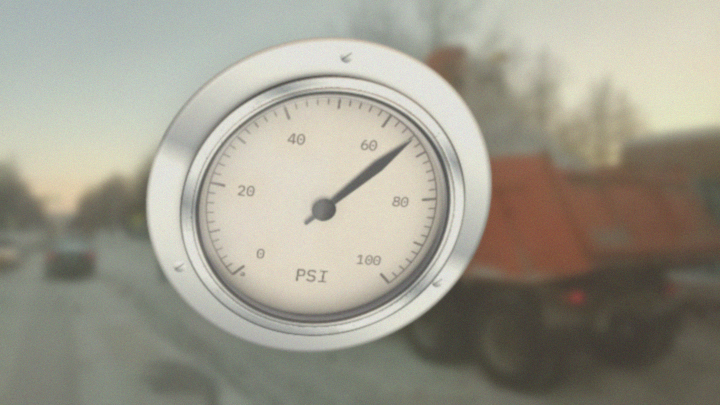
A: 66 psi
